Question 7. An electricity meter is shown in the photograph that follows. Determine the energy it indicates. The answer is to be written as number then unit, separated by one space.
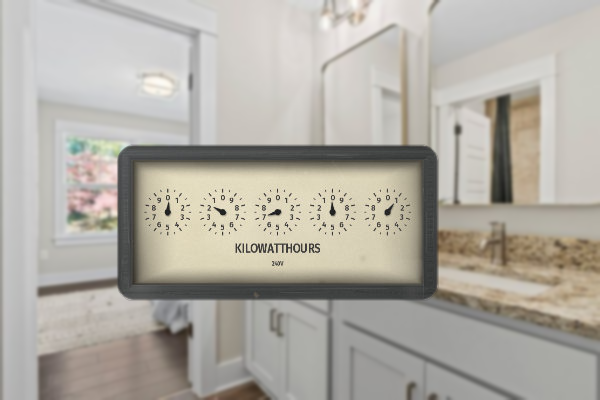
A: 1701 kWh
